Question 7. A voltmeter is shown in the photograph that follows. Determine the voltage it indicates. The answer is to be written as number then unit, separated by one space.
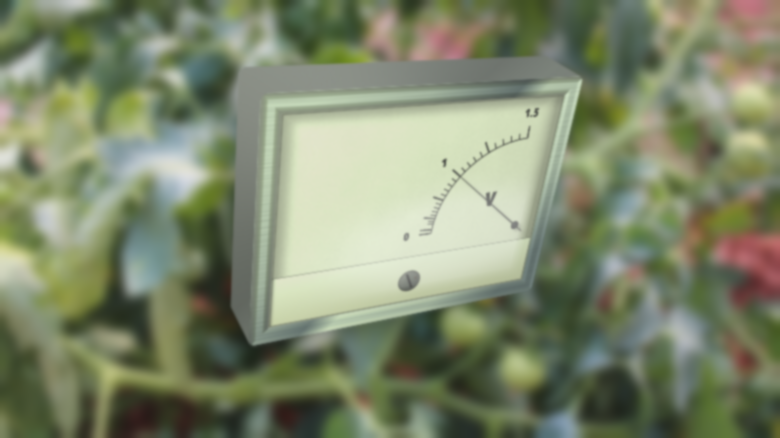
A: 1 V
